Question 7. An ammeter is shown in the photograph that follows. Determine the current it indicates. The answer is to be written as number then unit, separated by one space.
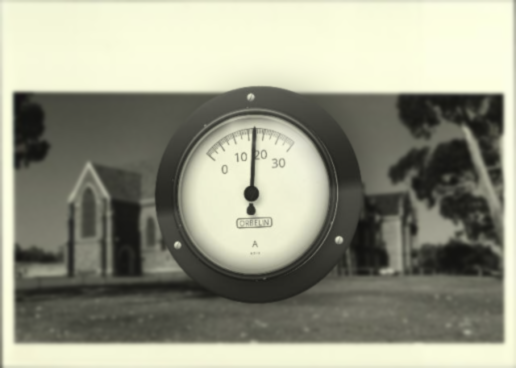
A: 17.5 A
